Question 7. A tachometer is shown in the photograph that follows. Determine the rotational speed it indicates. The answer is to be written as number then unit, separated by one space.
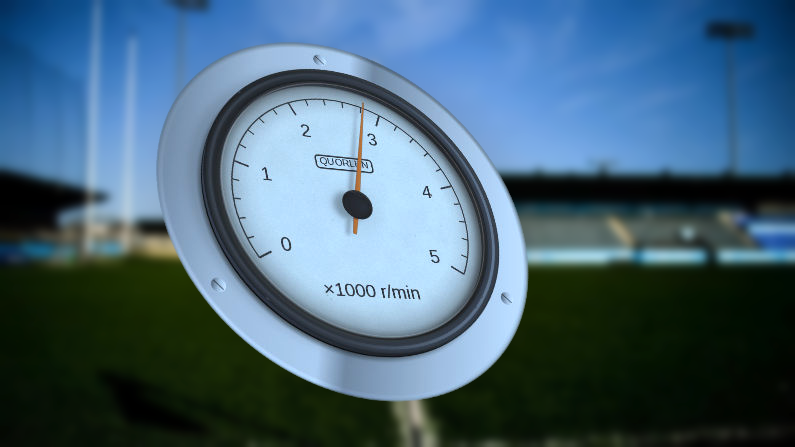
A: 2800 rpm
